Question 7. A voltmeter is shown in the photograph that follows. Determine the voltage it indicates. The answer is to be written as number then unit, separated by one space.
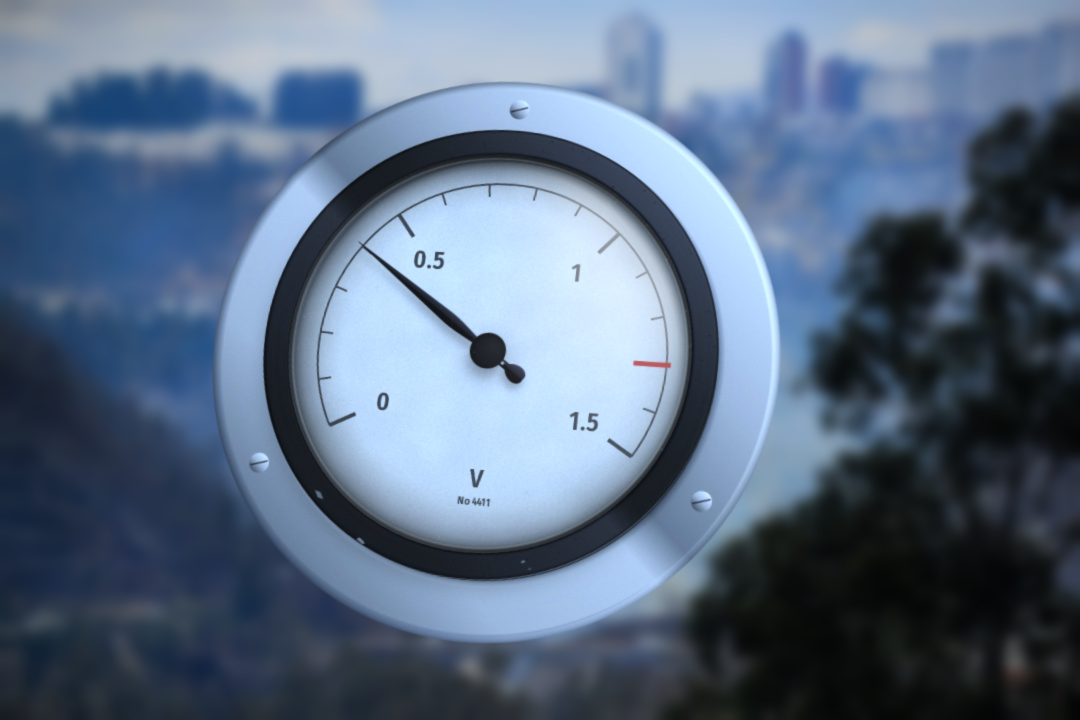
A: 0.4 V
